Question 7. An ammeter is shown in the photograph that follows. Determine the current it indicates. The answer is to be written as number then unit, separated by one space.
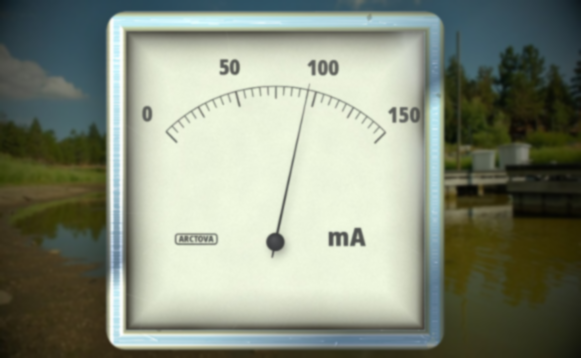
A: 95 mA
